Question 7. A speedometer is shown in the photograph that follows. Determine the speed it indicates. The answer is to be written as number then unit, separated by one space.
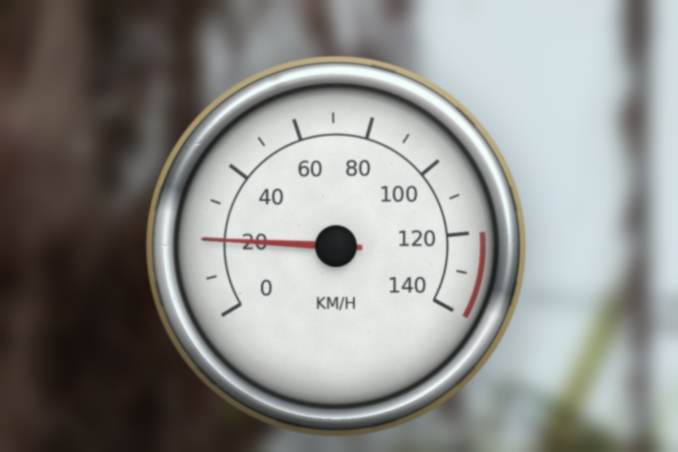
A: 20 km/h
